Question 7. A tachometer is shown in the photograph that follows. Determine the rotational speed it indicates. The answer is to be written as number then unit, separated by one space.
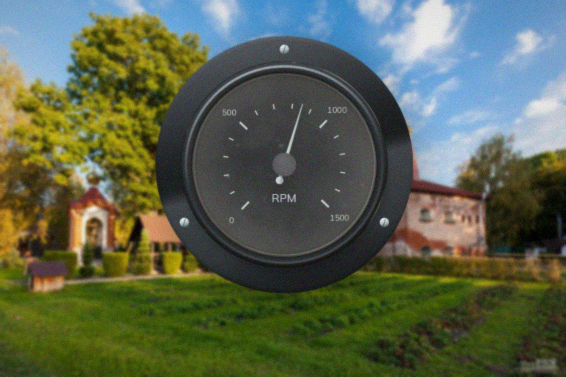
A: 850 rpm
